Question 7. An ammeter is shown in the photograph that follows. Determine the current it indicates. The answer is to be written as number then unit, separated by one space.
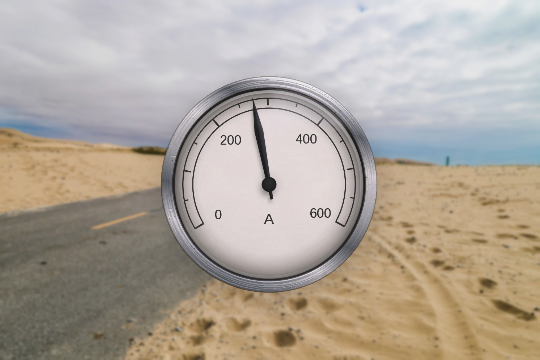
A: 275 A
